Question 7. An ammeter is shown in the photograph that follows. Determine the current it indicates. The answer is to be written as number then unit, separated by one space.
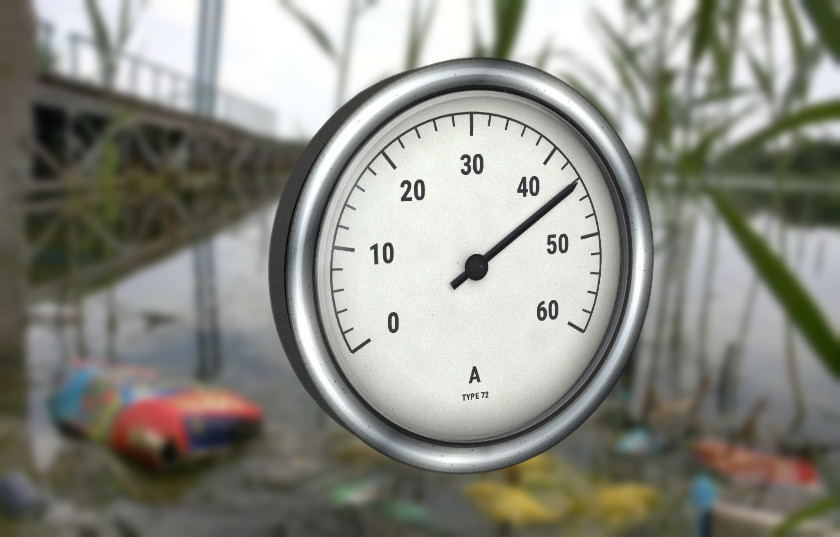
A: 44 A
